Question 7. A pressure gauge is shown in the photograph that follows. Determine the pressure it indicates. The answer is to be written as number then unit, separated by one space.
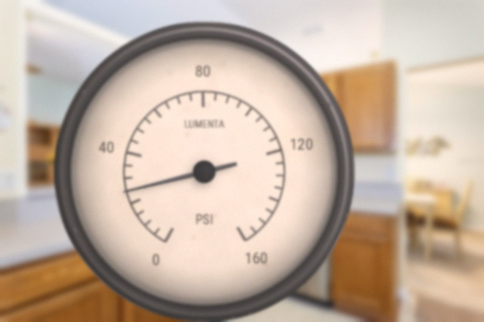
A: 25 psi
